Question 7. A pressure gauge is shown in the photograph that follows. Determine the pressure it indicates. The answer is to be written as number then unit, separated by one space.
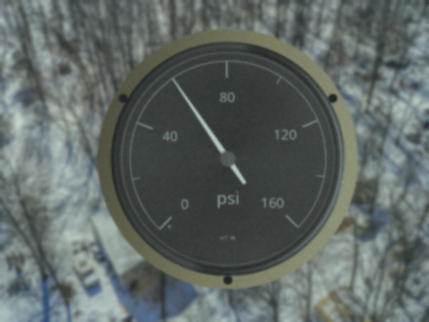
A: 60 psi
